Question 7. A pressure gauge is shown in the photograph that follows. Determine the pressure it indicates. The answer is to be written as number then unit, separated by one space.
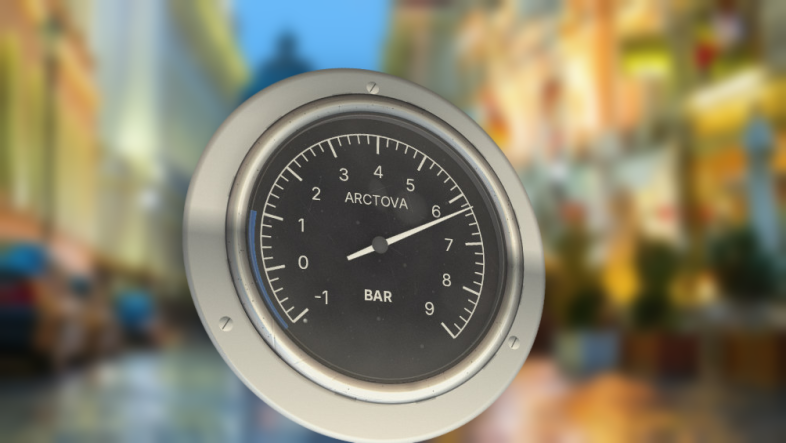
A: 6.3 bar
